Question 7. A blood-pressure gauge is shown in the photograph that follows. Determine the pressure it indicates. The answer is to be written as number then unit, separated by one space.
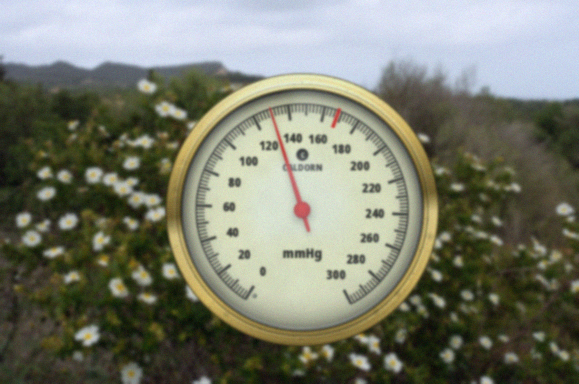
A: 130 mmHg
